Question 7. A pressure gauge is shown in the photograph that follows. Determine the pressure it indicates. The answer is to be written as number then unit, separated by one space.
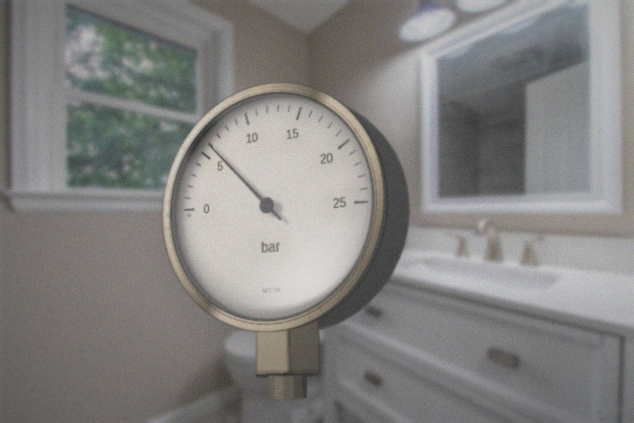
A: 6 bar
